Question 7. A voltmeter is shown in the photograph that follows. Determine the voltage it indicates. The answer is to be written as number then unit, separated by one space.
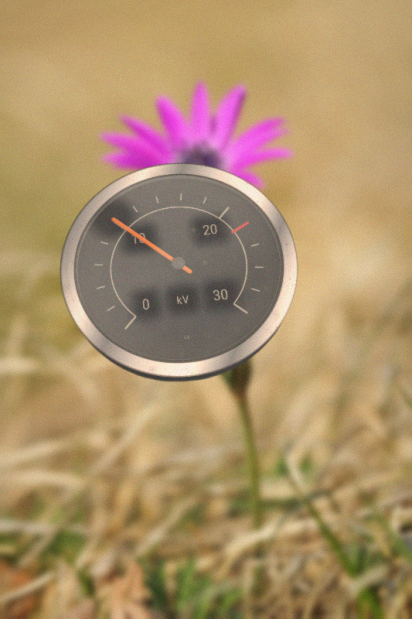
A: 10 kV
